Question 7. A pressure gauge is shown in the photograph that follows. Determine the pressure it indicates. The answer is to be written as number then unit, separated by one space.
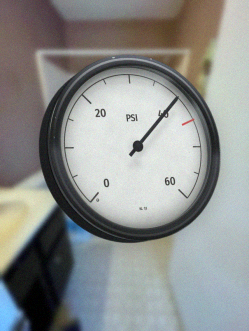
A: 40 psi
